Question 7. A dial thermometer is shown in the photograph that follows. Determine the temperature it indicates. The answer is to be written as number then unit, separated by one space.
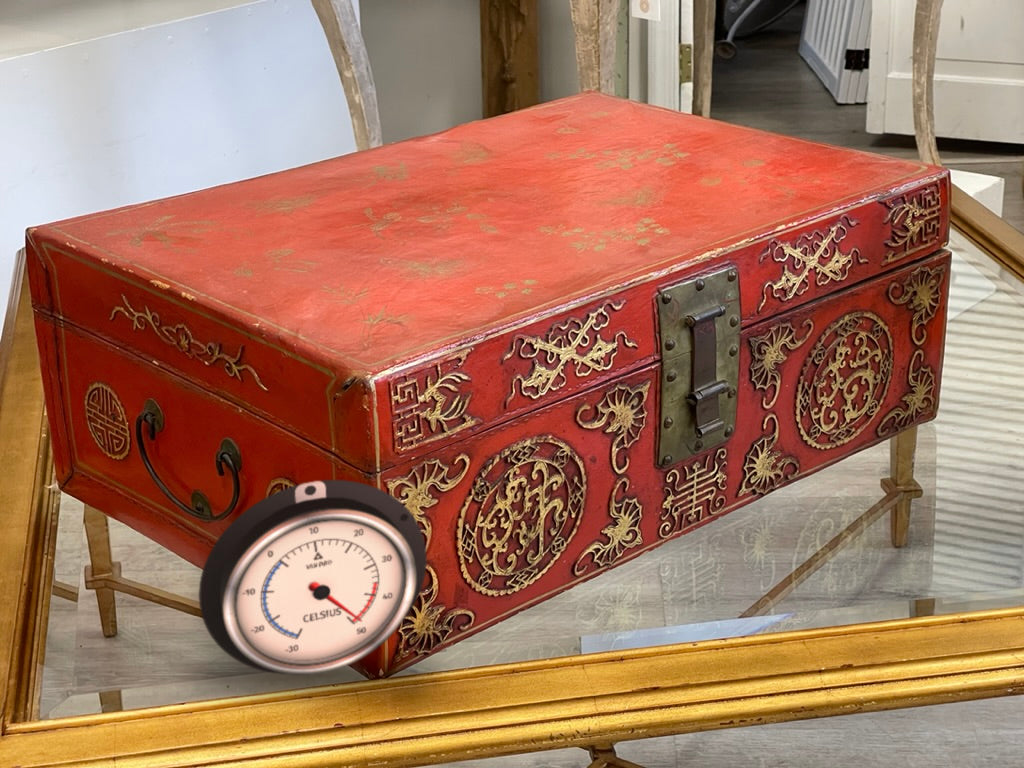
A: 48 °C
